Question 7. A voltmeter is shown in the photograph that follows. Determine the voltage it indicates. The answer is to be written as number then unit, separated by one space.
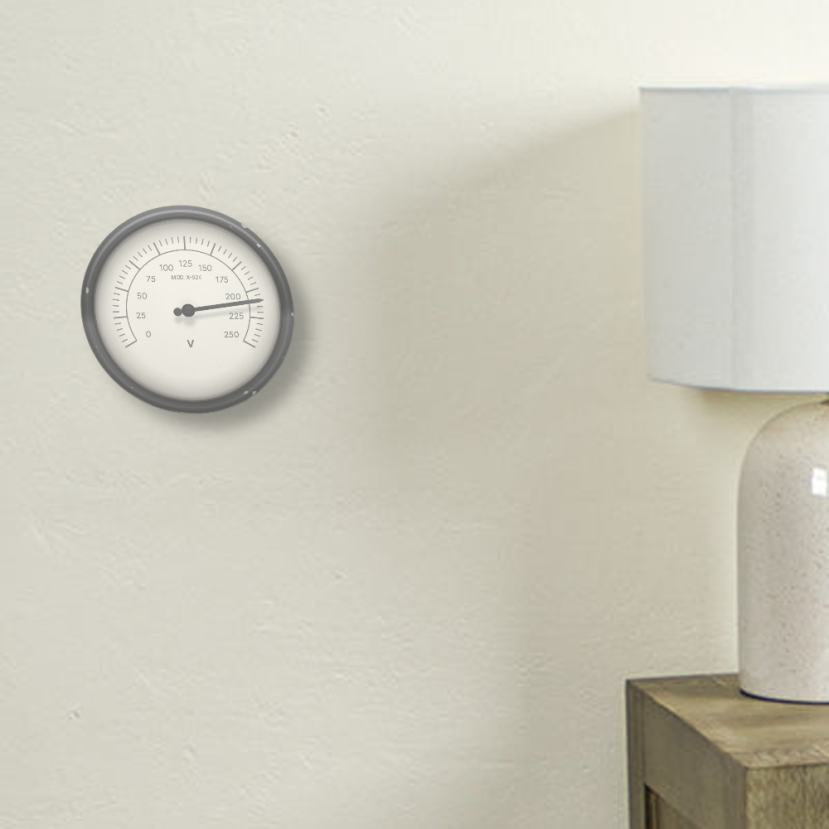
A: 210 V
